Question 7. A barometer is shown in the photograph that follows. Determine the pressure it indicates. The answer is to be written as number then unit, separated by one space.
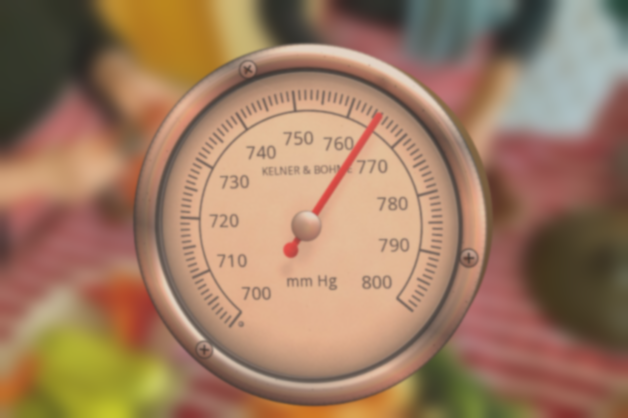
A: 765 mmHg
